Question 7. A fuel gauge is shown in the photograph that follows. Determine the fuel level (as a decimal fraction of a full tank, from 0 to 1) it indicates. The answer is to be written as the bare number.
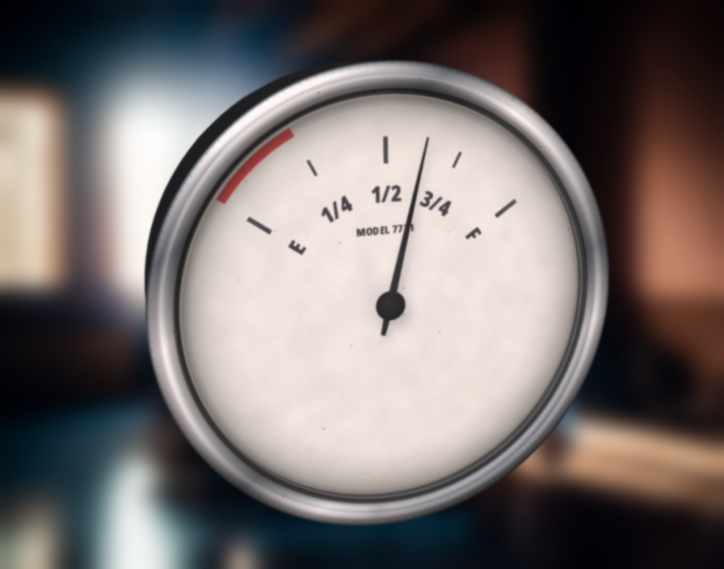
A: 0.625
